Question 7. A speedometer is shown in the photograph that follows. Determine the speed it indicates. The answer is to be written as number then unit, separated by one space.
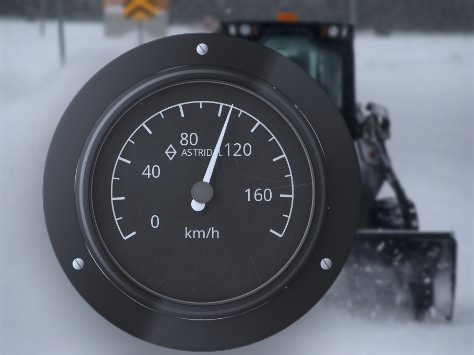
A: 105 km/h
